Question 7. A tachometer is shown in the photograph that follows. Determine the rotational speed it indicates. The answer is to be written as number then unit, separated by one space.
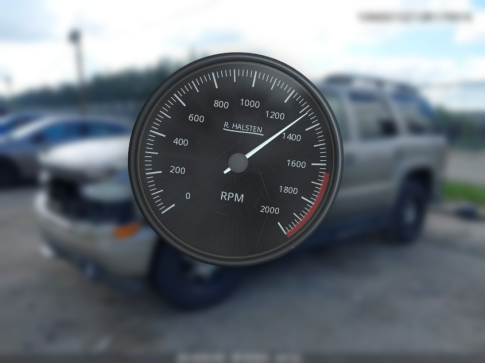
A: 1320 rpm
